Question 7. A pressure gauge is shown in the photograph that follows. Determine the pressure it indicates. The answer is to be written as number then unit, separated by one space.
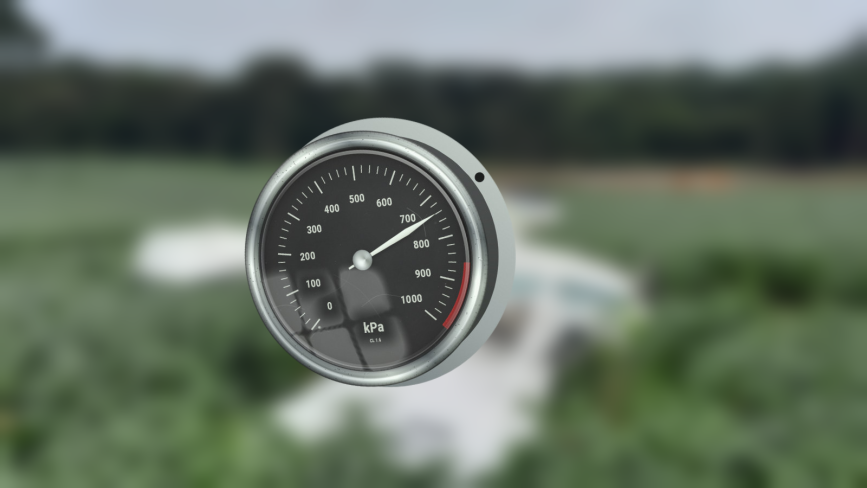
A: 740 kPa
